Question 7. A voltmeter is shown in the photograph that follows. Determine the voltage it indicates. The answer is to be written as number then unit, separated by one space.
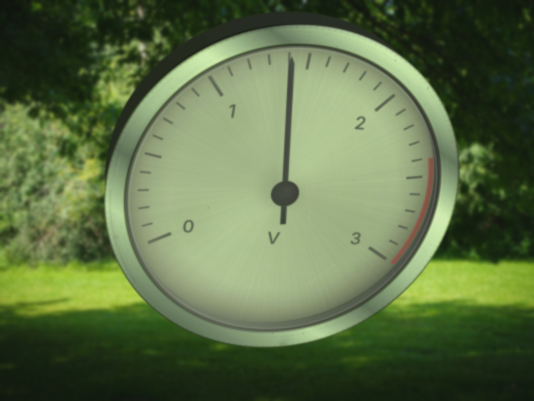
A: 1.4 V
